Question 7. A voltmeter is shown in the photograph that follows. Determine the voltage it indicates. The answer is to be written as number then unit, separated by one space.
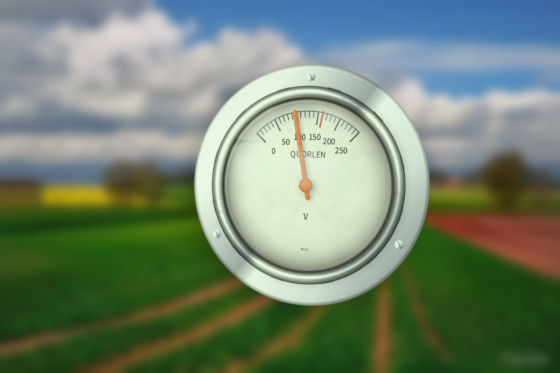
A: 100 V
